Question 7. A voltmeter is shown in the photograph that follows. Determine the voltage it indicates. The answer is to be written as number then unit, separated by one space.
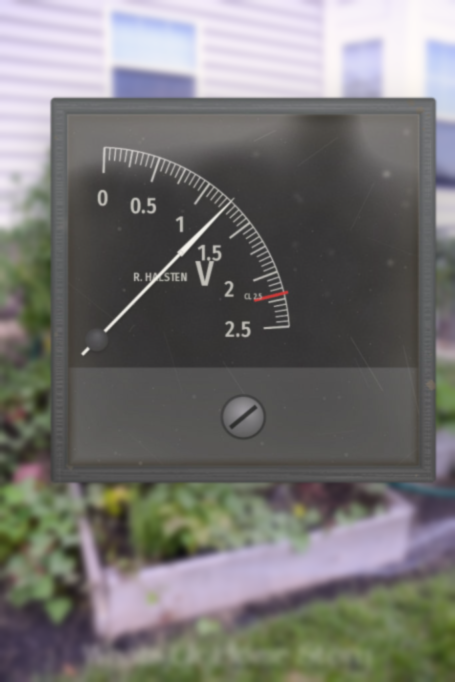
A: 1.25 V
